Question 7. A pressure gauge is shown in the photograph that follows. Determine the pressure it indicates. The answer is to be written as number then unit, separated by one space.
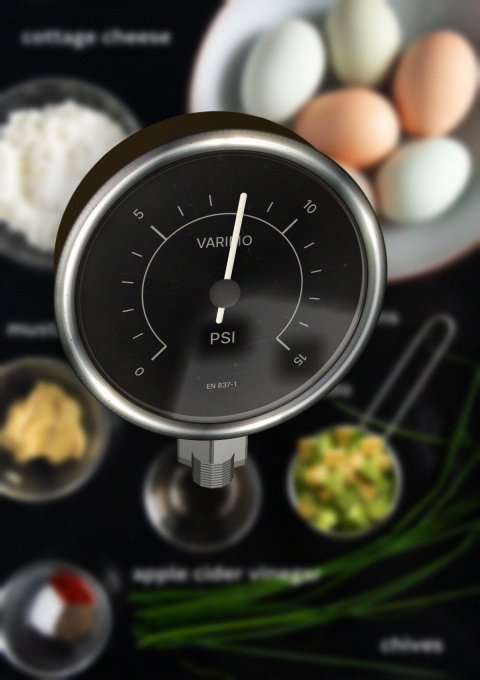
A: 8 psi
